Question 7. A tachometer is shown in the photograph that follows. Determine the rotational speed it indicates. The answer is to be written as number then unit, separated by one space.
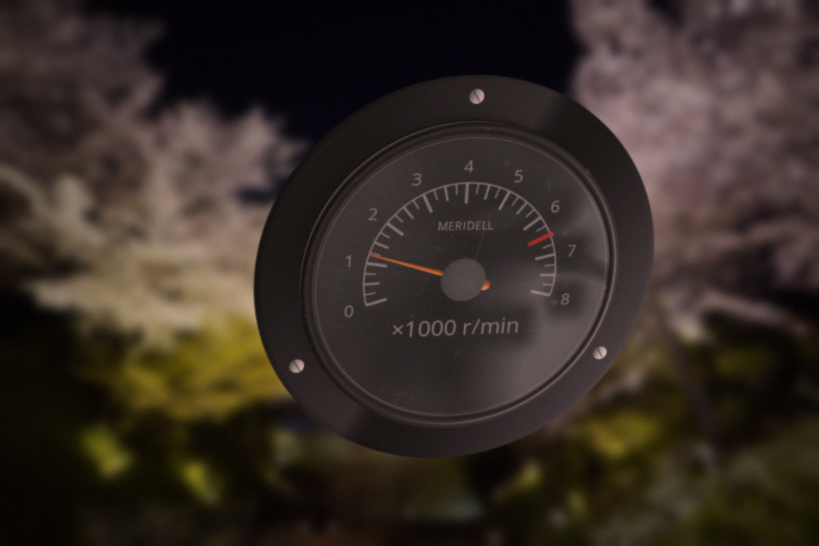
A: 1250 rpm
